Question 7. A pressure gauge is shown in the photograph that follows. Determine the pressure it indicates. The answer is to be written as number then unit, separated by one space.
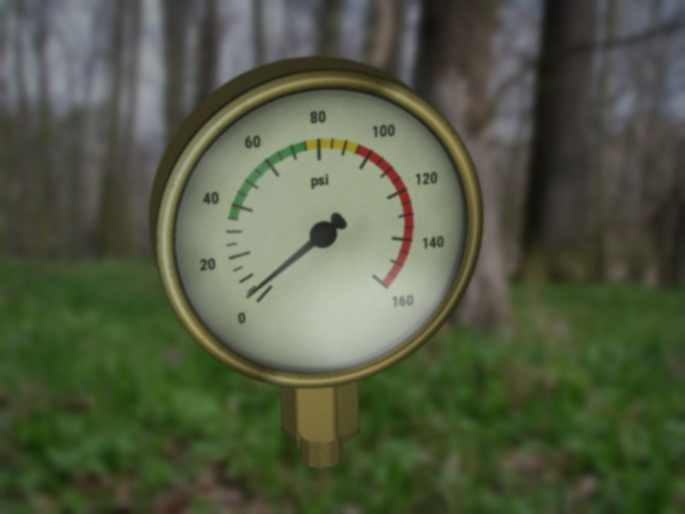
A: 5 psi
